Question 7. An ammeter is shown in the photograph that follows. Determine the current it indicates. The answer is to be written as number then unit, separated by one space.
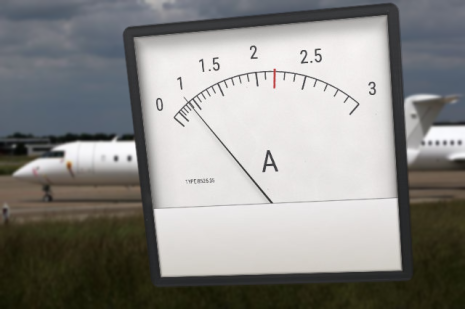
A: 0.9 A
